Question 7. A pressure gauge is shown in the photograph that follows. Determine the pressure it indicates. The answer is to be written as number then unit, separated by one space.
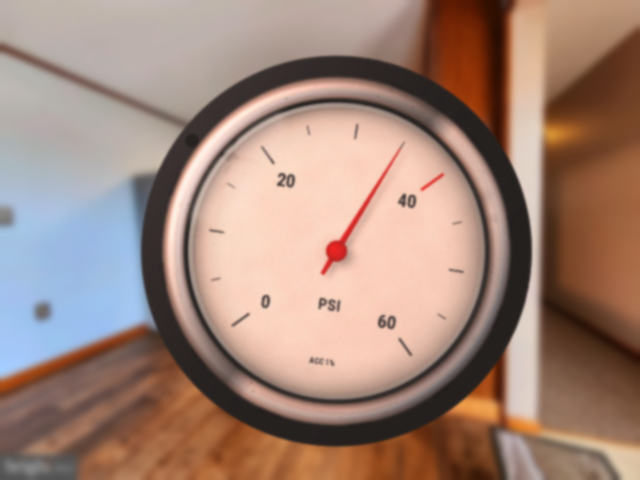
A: 35 psi
